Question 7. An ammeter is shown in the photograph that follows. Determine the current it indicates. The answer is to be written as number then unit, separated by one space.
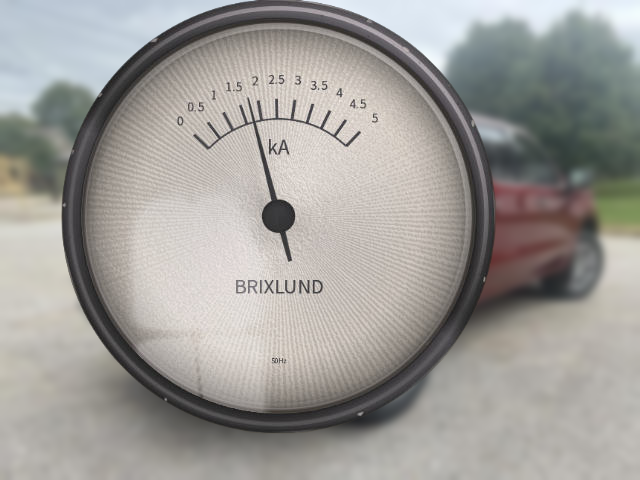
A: 1.75 kA
